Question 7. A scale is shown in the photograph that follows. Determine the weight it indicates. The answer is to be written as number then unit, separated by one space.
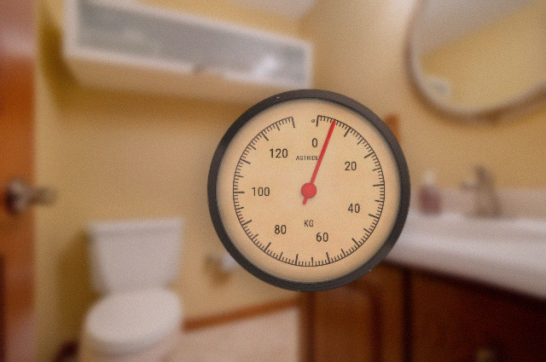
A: 5 kg
